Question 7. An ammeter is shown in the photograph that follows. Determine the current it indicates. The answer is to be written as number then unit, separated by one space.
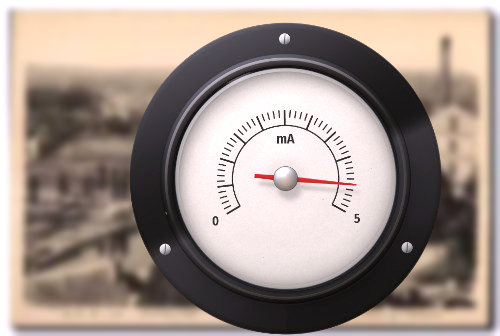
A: 4.5 mA
